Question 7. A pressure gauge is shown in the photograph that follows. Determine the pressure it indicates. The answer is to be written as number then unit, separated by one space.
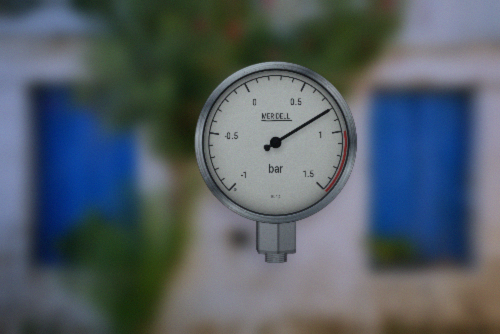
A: 0.8 bar
